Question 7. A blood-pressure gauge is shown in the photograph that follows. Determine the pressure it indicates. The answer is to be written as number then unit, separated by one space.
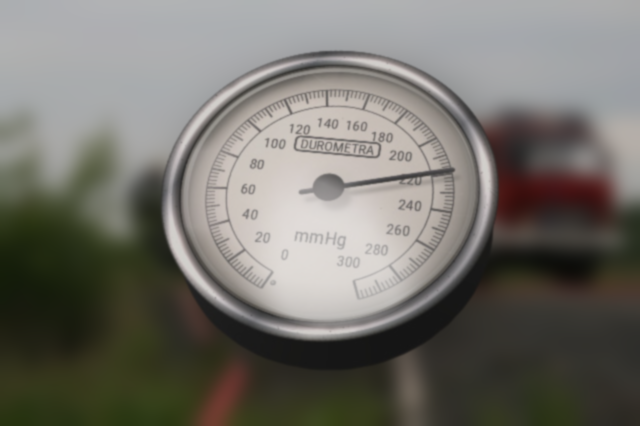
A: 220 mmHg
